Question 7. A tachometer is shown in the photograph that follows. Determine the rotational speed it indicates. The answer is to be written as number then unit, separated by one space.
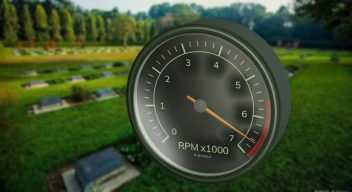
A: 6600 rpm
